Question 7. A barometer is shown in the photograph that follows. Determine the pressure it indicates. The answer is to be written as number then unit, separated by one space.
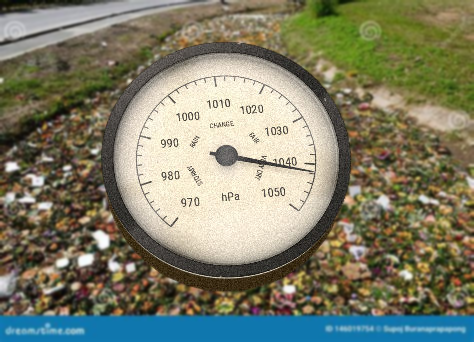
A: 1042 hPa
